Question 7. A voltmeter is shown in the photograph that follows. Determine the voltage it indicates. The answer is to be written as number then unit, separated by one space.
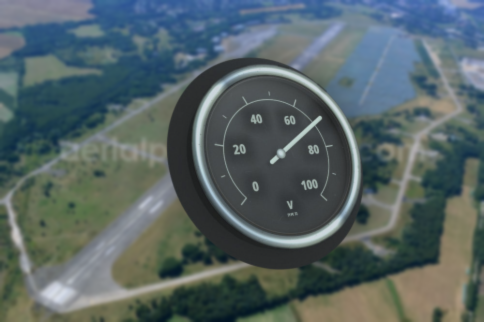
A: 70 V
